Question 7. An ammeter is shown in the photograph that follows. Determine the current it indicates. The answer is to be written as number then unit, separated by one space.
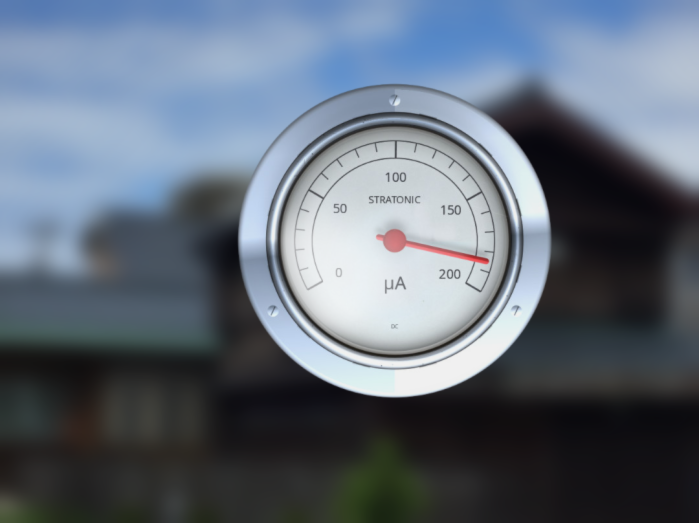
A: 185 µA
